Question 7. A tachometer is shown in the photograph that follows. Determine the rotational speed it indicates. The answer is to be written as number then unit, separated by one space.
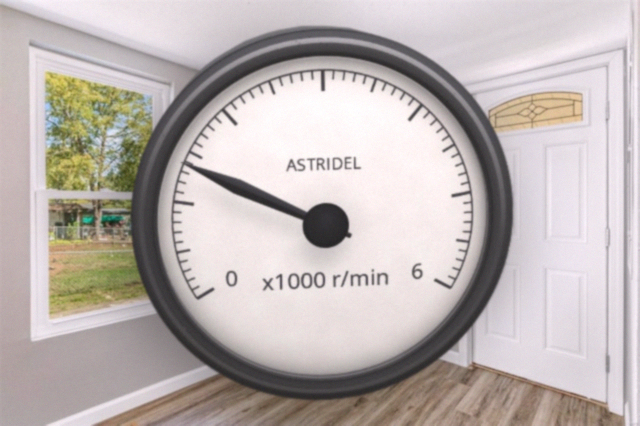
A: 1400 rpm
